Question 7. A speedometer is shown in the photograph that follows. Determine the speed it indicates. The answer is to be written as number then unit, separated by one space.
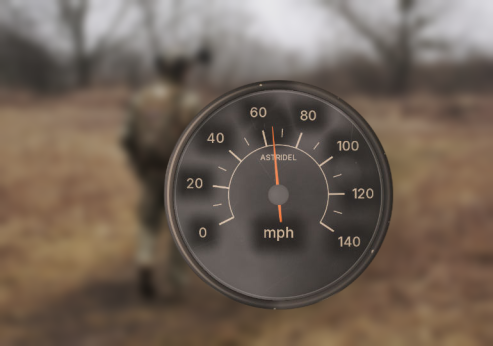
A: 65 mph
